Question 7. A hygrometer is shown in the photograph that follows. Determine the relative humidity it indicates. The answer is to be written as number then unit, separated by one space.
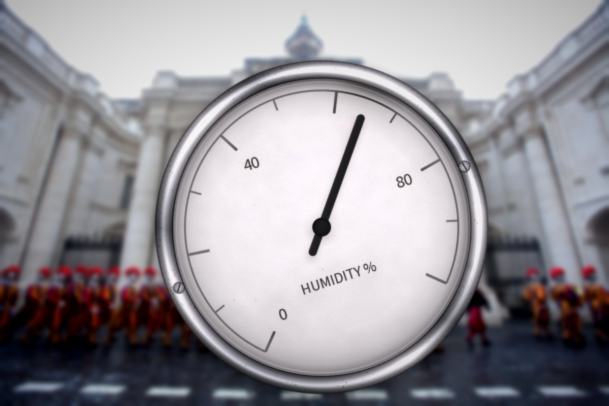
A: 65 %
